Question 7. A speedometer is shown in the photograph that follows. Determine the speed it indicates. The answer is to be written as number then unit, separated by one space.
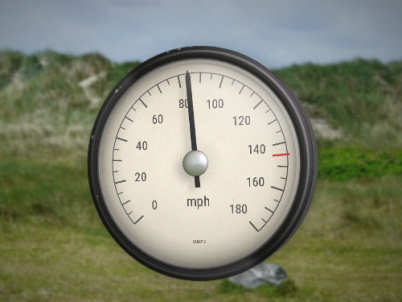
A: 85 mph
